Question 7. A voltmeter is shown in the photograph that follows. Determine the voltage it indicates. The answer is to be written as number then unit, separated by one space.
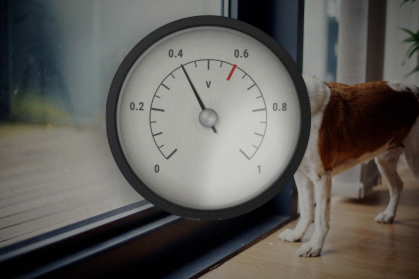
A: 0.4 V
